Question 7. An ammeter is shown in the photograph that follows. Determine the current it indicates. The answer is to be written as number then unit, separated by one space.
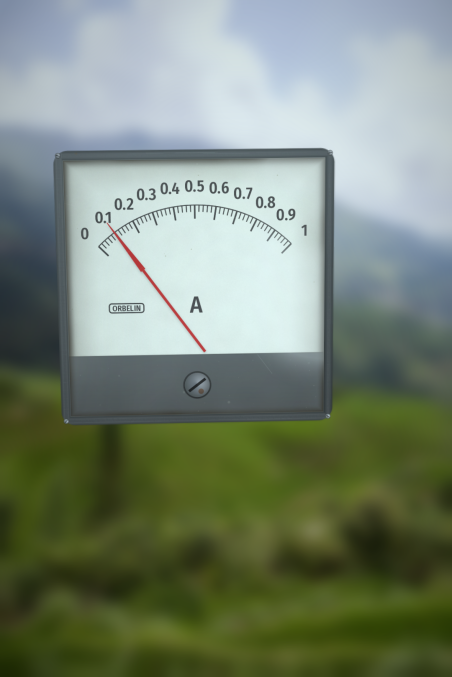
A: 0.1 A
